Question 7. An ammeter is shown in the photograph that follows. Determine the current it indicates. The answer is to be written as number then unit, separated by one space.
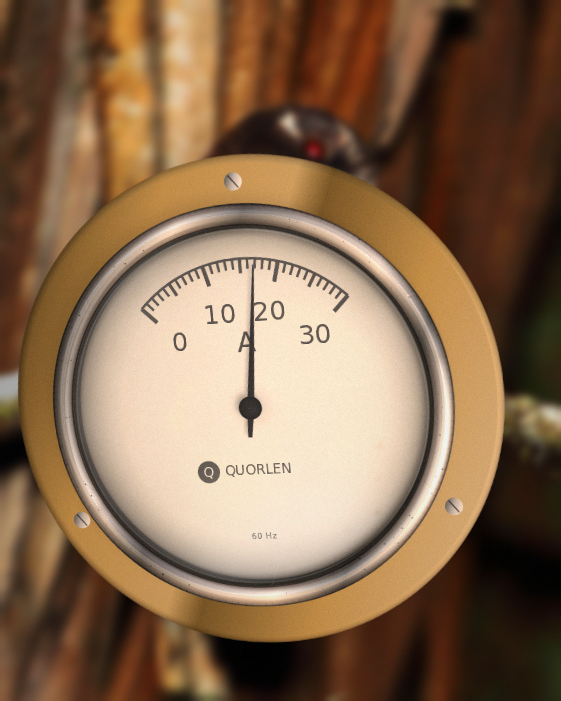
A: 17 A
